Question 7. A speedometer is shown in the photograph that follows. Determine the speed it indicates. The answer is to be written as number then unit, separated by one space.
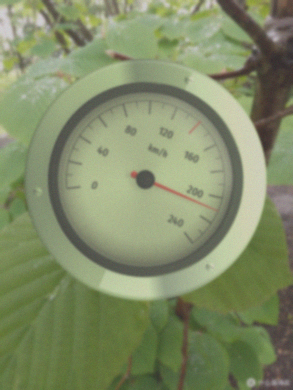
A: 210 km/h
